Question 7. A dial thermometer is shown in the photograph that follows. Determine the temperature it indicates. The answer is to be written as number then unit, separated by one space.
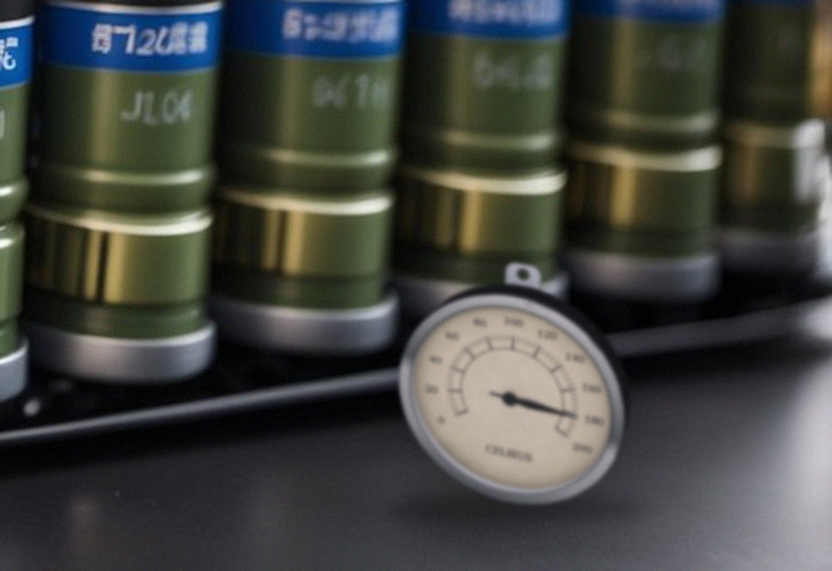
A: 180 °C
